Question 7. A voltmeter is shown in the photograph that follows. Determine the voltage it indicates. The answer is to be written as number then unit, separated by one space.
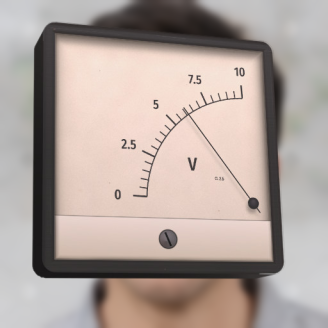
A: 6 V
